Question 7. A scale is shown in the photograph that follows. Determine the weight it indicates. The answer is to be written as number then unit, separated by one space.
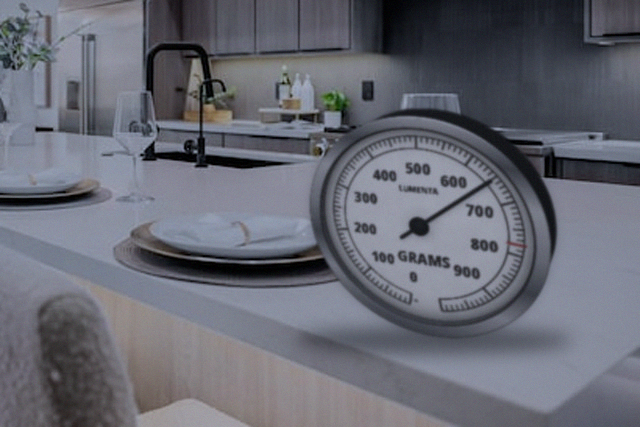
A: 650 g
